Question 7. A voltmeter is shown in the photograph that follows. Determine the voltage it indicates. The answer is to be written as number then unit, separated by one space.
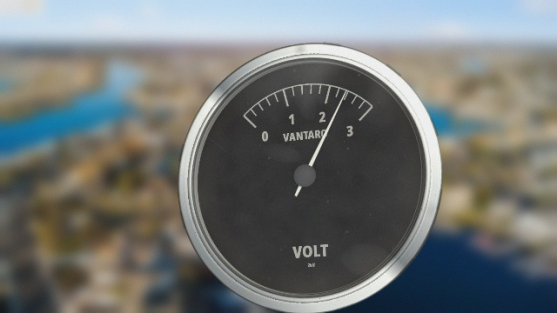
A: 2.4 V
